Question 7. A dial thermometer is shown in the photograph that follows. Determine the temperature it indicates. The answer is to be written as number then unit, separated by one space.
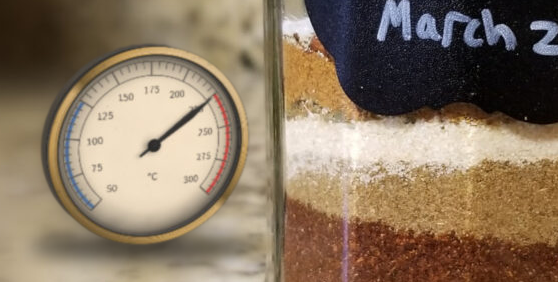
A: 225 °C
